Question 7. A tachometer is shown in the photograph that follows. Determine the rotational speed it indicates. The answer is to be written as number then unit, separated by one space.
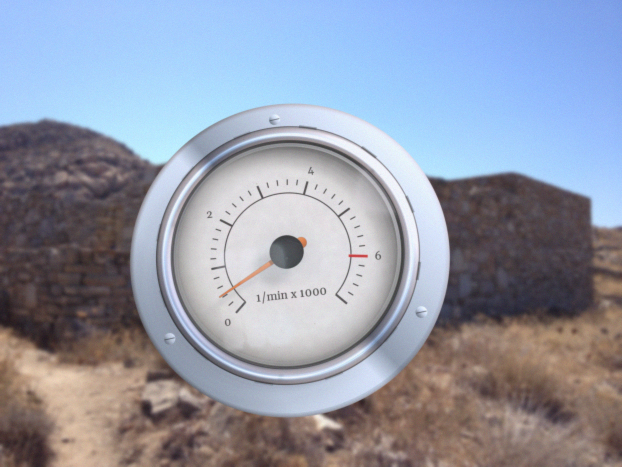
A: 400 rpm
